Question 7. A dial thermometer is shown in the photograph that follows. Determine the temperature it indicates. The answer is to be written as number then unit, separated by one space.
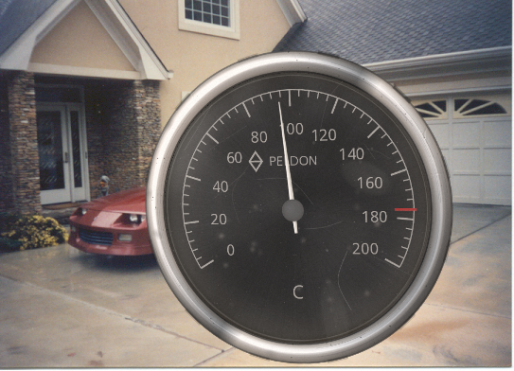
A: 96 °C
